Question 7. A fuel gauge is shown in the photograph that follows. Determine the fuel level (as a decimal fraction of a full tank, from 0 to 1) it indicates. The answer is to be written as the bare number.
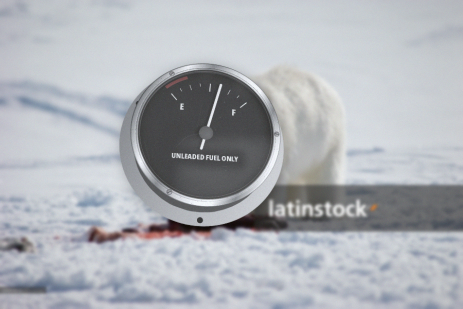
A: 0.625
